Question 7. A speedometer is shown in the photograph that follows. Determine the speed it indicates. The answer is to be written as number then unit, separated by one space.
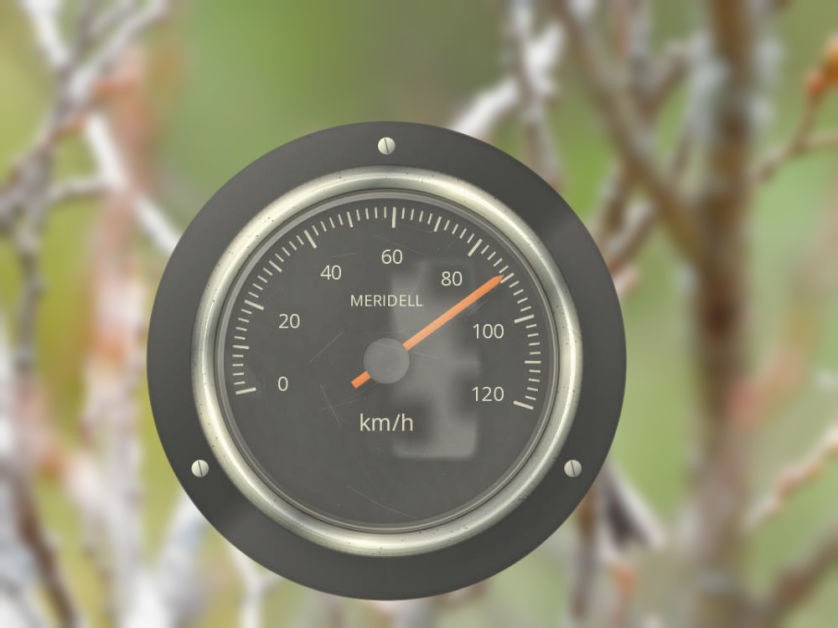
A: 89 km/h
